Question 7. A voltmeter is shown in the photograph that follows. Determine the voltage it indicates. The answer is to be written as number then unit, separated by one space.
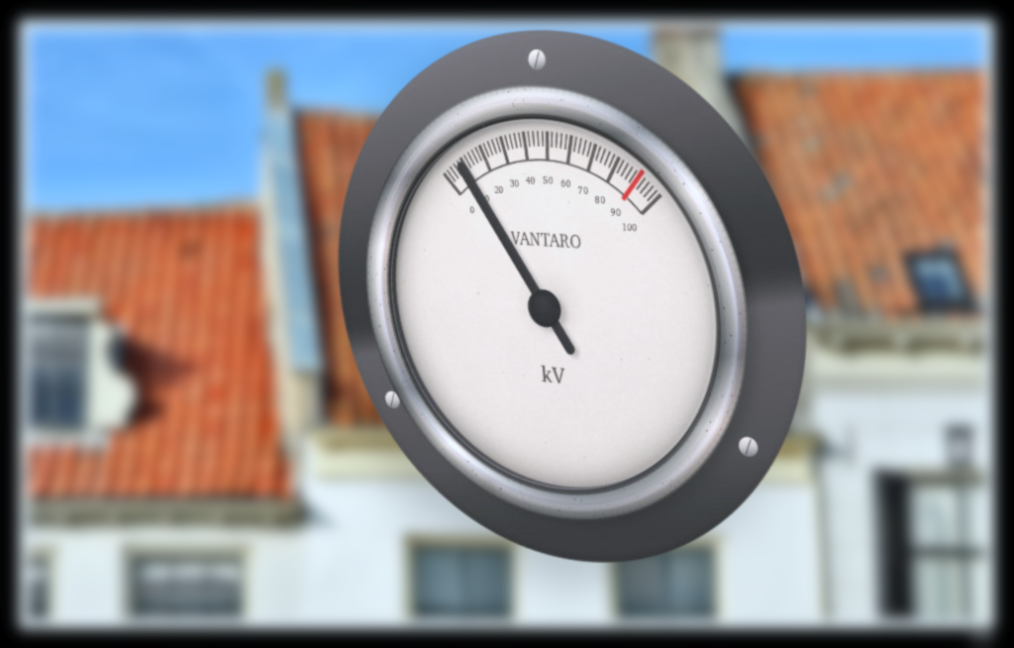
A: 10 kV
